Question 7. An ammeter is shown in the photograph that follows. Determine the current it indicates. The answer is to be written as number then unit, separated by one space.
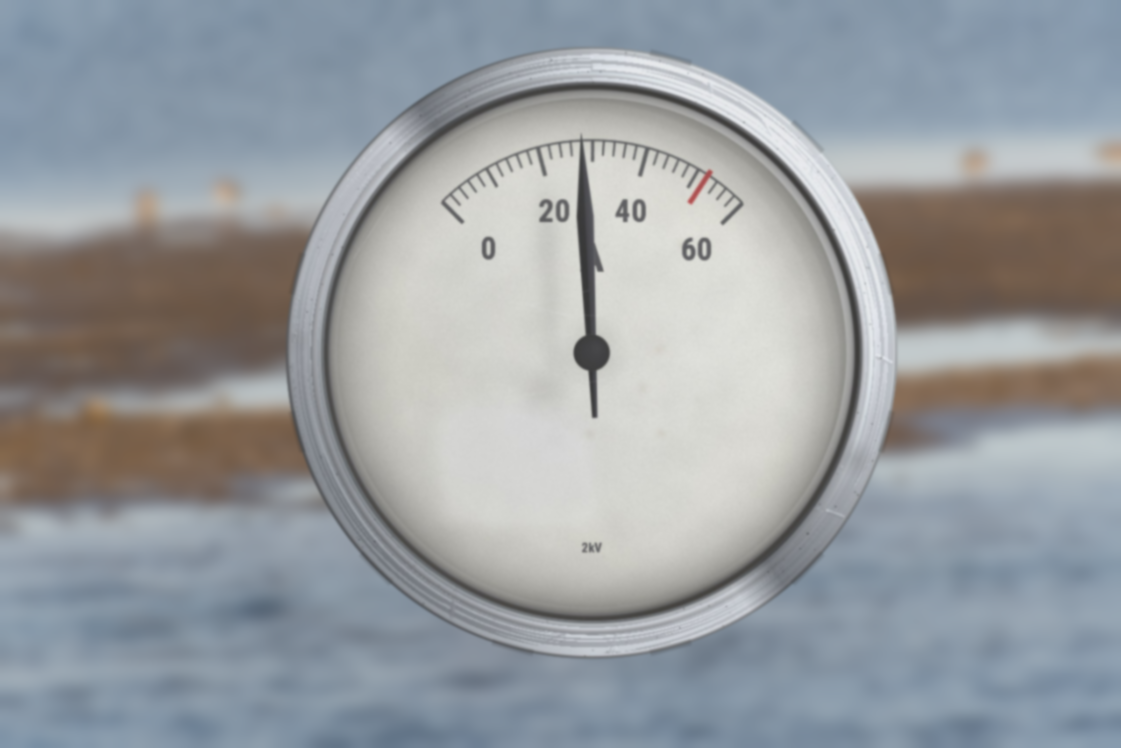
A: 28 A
